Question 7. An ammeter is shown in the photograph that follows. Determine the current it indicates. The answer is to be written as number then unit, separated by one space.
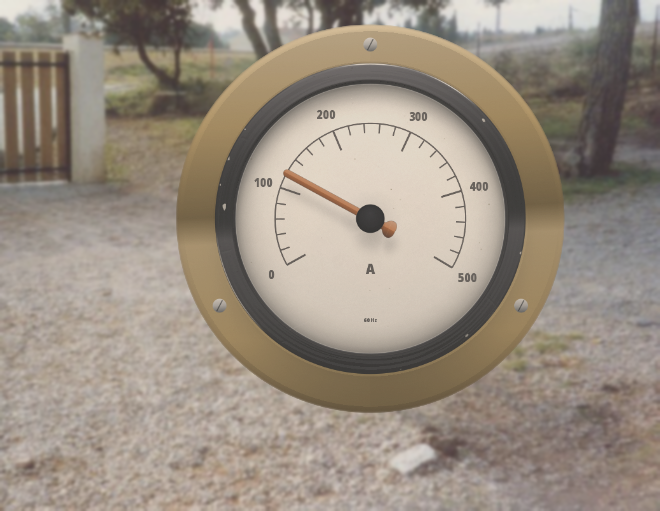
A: 120 A
